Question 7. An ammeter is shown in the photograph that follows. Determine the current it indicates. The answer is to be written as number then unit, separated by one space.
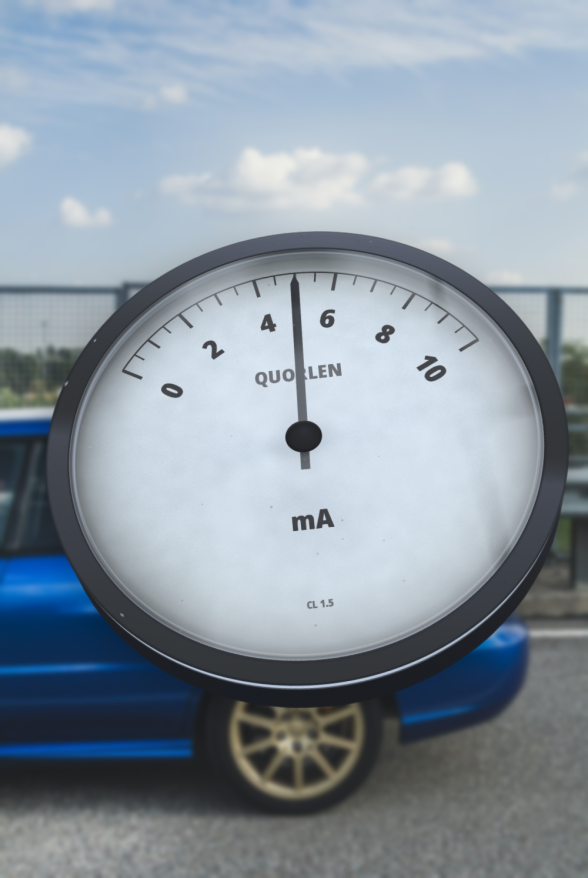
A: 5 mA
